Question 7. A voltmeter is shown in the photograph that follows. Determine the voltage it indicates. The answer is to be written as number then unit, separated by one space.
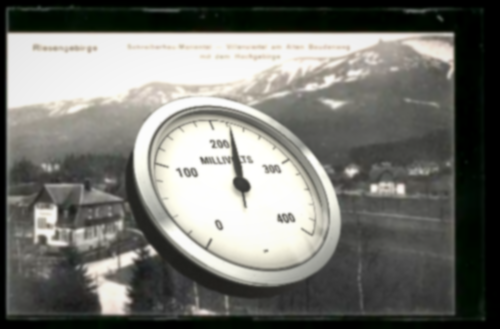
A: 220 mV
